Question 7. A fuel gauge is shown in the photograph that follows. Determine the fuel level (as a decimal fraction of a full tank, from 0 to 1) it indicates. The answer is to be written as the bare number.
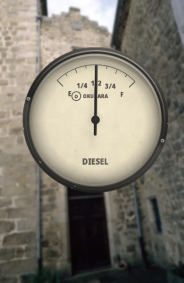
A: 0.5
